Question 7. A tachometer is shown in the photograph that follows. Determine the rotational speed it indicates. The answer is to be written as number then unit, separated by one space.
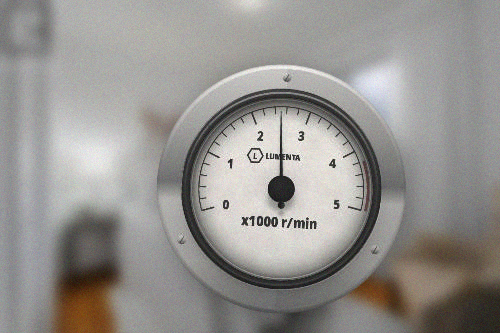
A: 2500 rpm
